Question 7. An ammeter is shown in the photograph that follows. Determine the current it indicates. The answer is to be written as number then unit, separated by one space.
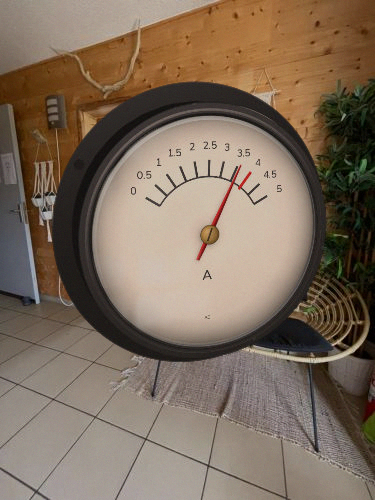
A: 3.5 A
